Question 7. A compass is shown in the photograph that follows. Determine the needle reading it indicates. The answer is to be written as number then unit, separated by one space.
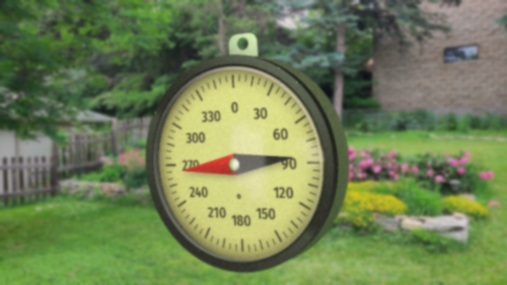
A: 265 °
